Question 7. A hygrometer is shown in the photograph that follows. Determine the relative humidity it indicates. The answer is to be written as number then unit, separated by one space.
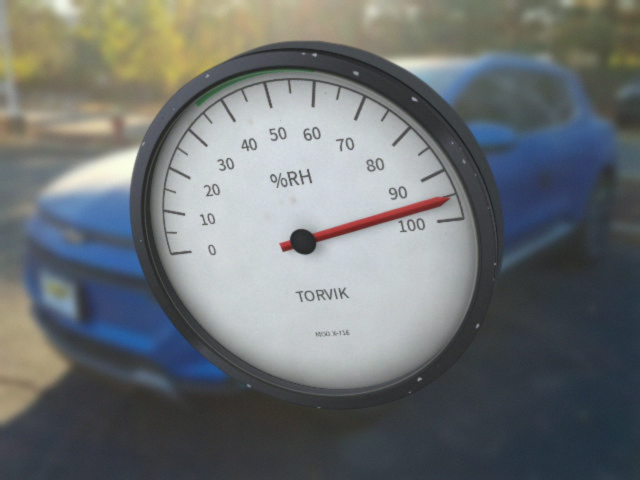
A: 95 %
